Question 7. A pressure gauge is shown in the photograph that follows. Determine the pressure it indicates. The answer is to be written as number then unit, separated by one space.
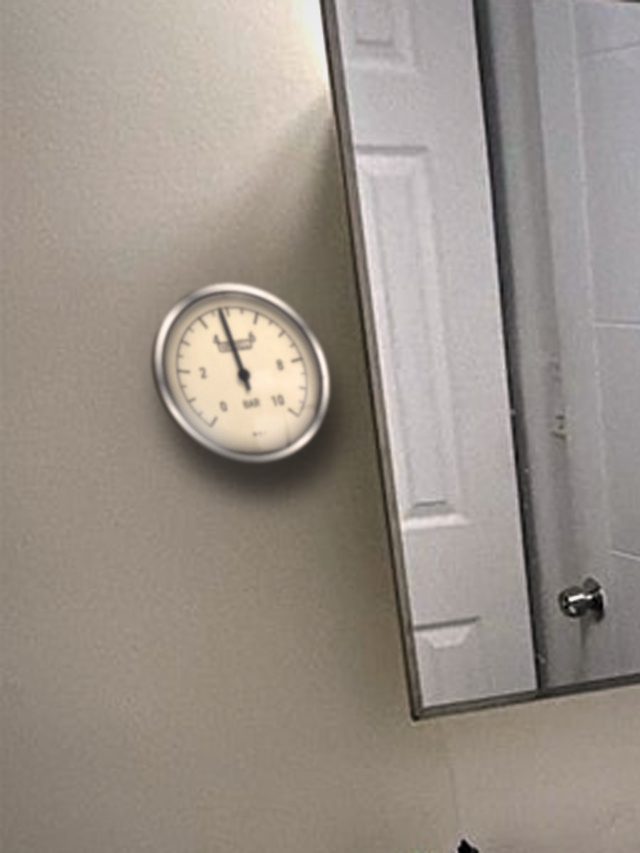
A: 4.75 bar
